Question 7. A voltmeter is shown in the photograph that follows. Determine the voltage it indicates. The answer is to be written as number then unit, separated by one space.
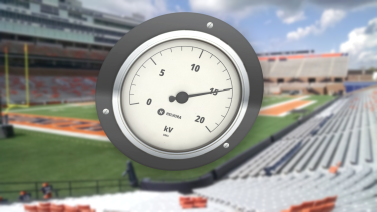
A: 15 kV
